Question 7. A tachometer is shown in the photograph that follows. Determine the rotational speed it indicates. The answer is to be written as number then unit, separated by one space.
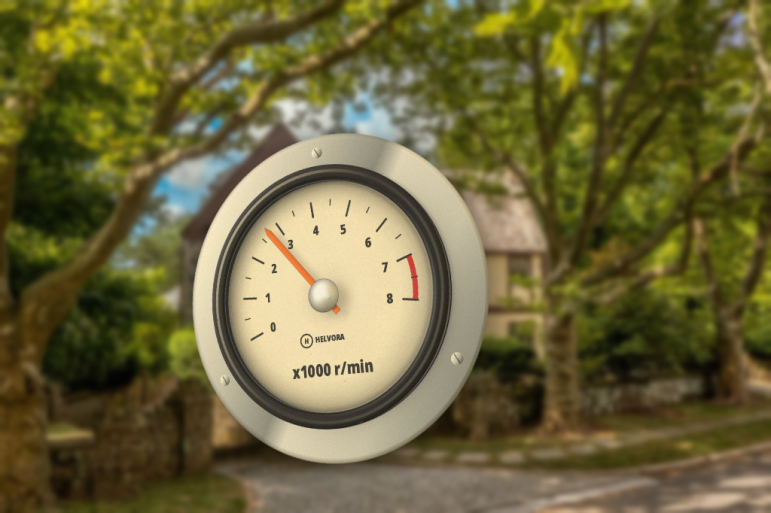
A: 2750 rpm
